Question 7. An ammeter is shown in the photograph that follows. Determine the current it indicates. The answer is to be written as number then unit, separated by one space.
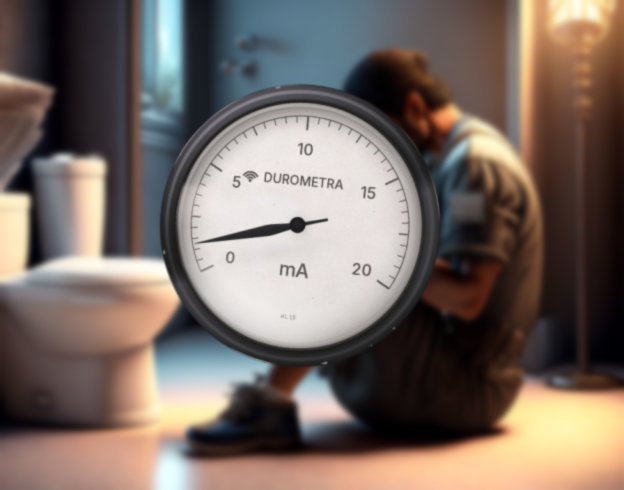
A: 1.25 mA
